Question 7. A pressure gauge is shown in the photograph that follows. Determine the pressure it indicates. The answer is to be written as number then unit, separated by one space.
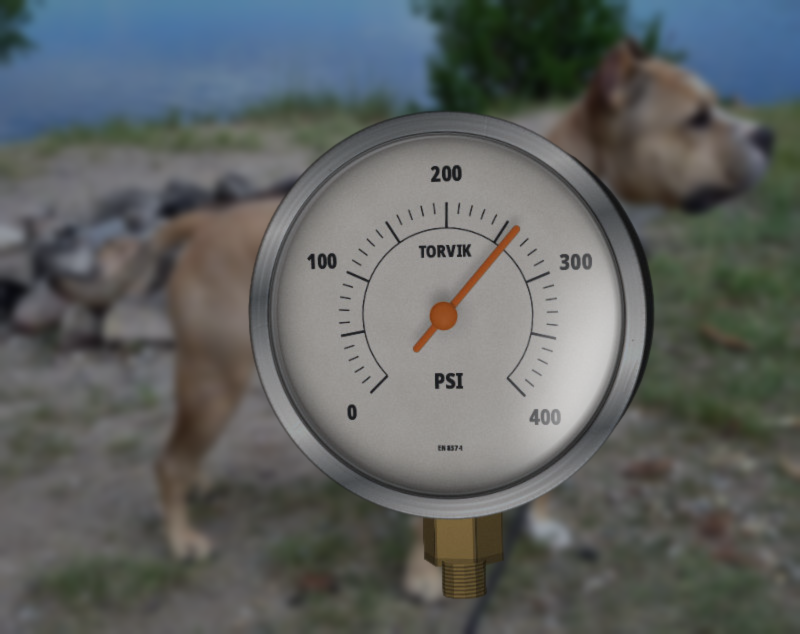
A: 260 psi
